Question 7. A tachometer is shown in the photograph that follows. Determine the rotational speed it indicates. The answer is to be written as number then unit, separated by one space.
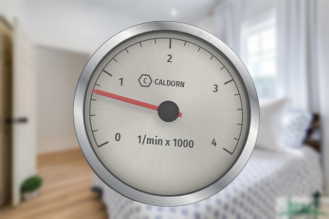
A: 700 rpm
